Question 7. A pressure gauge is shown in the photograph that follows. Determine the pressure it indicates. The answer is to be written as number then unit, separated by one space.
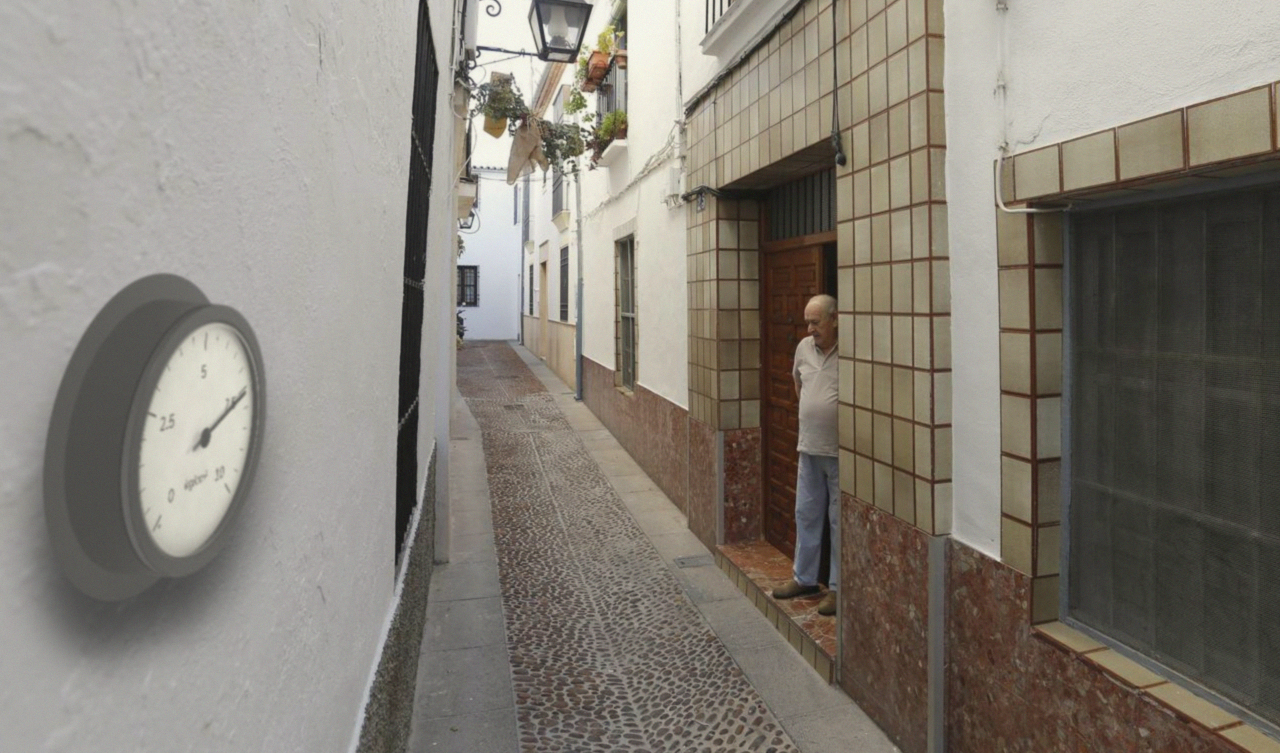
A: 7.5 kg/cm²
